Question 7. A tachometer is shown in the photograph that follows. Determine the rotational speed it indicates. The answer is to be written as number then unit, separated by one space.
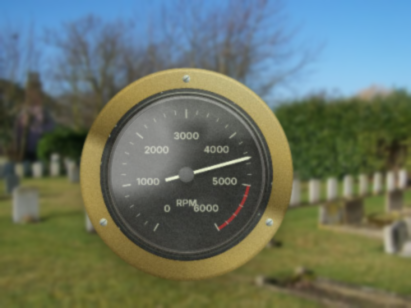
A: 4500 rpm
